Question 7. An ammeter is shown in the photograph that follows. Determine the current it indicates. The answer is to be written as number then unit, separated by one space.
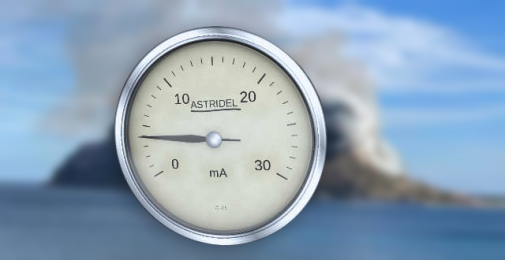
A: 4 mA
